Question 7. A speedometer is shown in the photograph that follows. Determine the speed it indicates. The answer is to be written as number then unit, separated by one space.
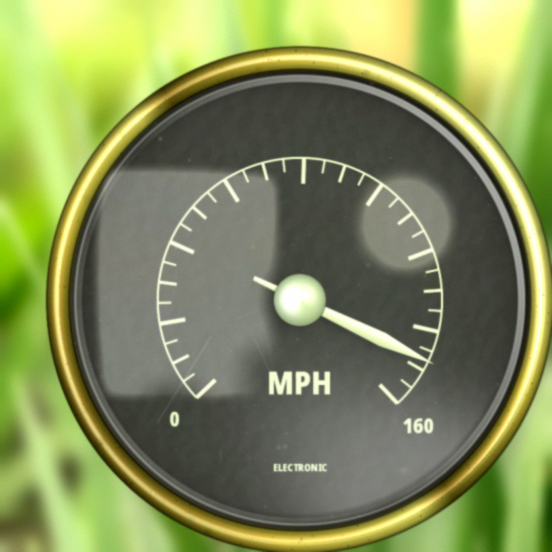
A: 147.5 mph
